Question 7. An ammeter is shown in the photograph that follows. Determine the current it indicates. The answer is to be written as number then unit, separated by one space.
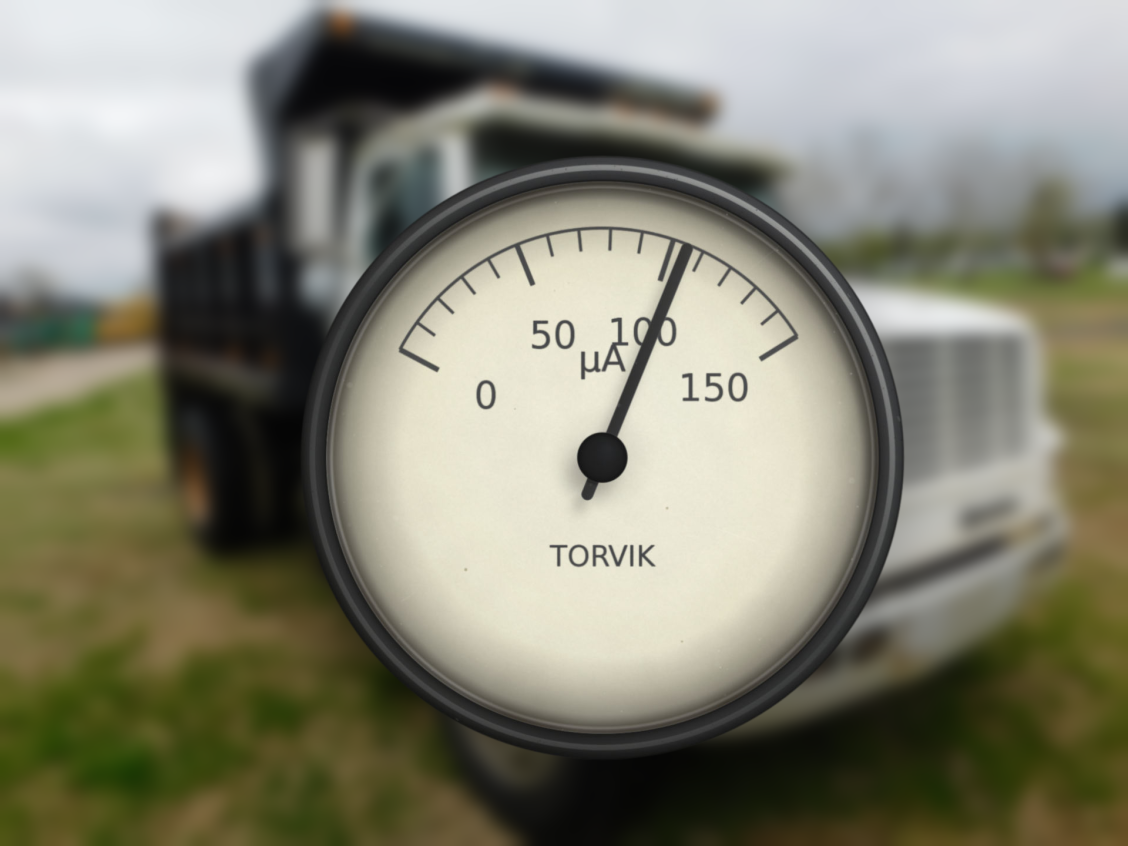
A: 105 µA
